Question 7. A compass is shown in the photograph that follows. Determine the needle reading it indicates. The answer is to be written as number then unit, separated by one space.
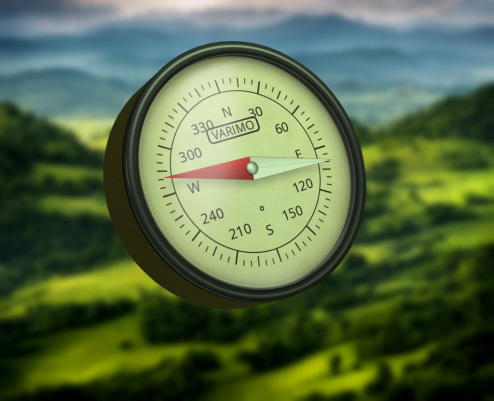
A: 280 °
